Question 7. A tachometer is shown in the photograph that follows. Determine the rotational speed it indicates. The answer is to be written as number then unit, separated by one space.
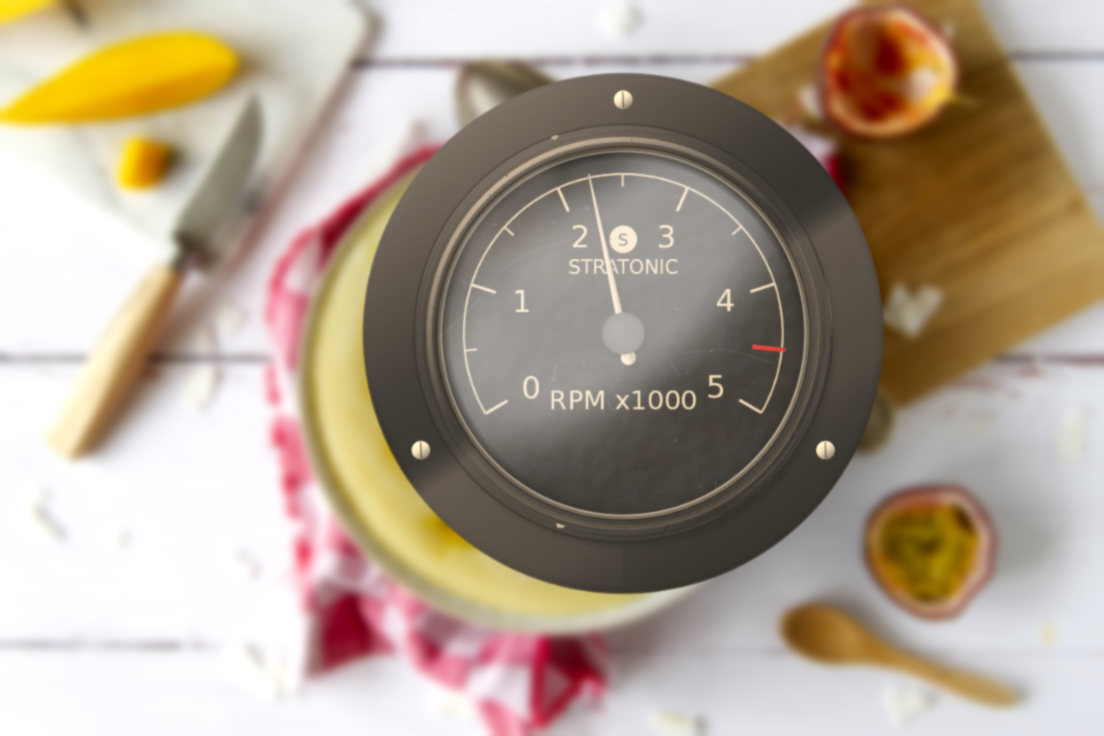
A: 2250 rpm
